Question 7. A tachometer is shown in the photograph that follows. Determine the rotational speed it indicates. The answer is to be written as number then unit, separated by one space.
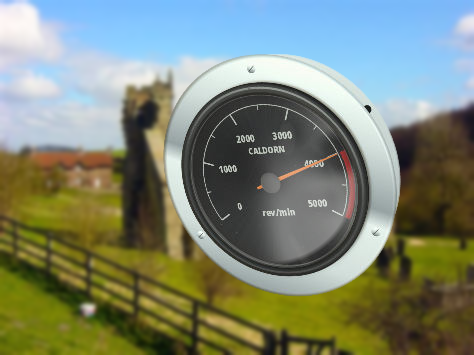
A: 4000 rpm
